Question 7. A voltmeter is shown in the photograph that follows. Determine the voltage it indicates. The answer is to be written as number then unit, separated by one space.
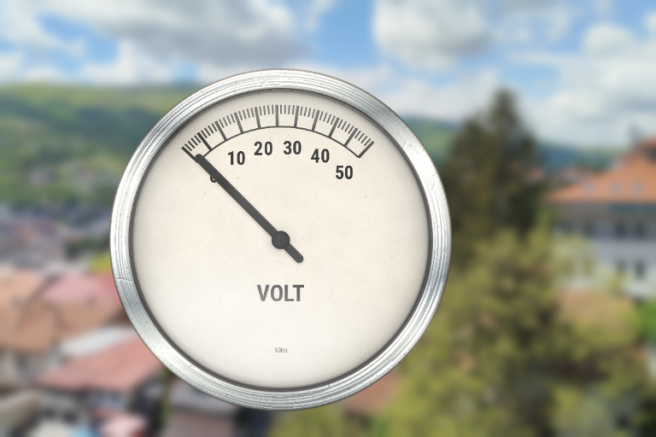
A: 1 V
